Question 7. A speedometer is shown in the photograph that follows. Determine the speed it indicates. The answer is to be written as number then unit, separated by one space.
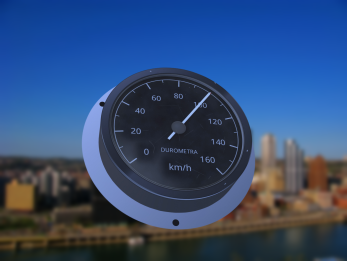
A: 100 km/h
